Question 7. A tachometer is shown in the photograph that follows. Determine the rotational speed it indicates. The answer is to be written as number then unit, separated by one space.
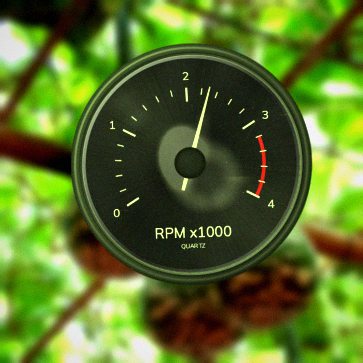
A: 2300 rpm
